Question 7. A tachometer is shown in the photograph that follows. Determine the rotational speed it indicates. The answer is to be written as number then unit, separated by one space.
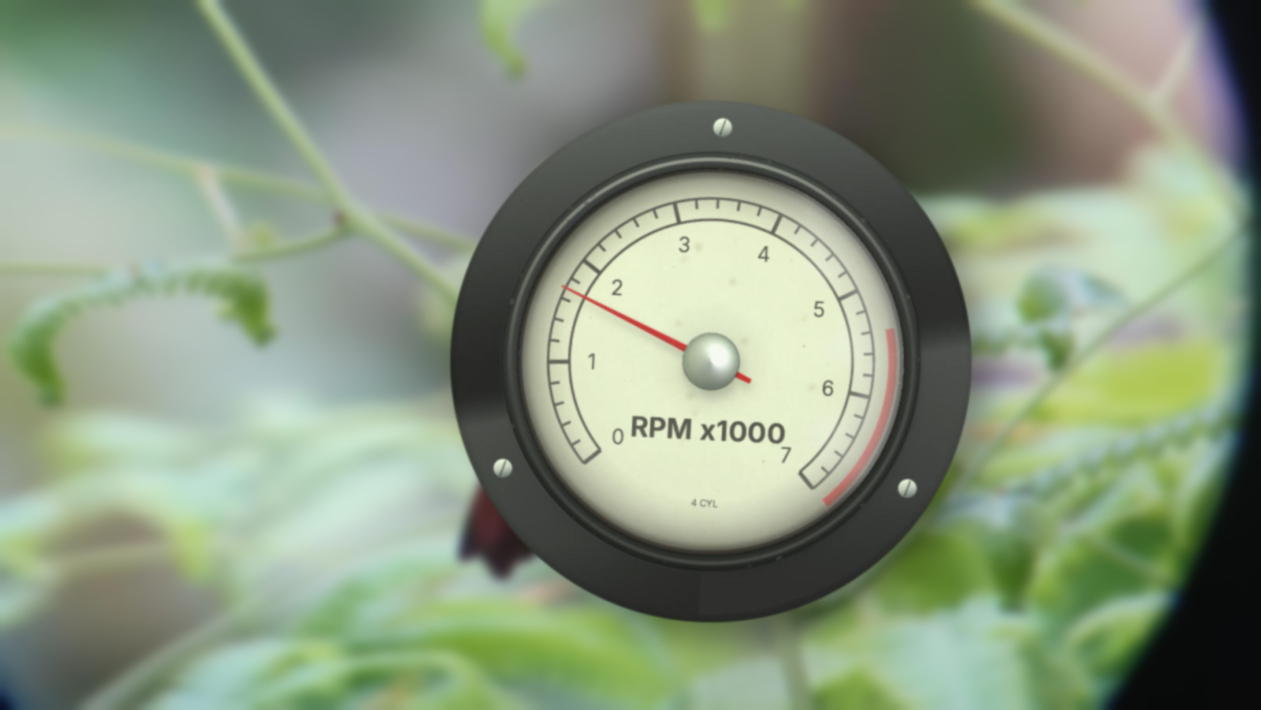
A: 1700 rpm
